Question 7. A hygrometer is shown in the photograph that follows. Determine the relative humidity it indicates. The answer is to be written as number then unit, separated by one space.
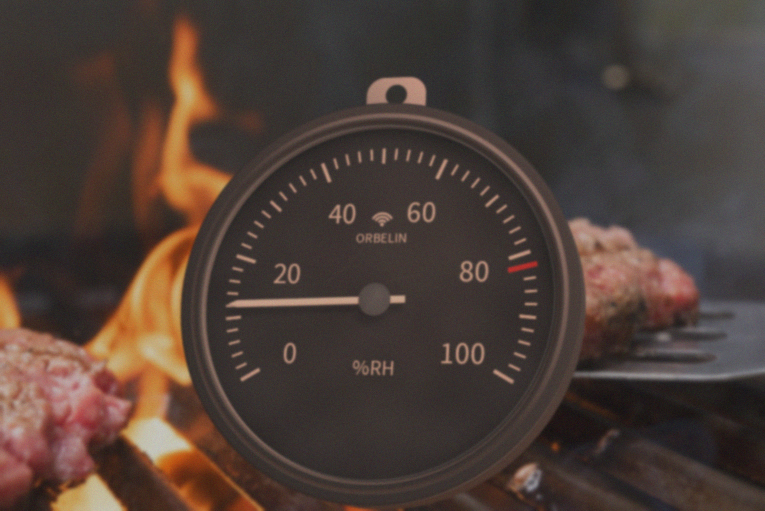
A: 12 %
